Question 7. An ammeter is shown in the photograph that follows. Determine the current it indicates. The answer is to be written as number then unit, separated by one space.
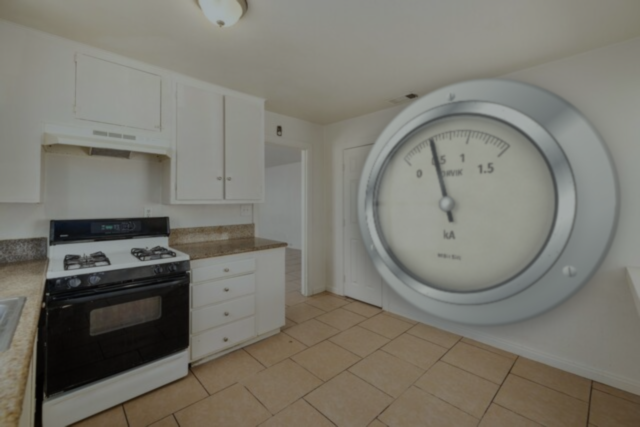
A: 0.5 kA
